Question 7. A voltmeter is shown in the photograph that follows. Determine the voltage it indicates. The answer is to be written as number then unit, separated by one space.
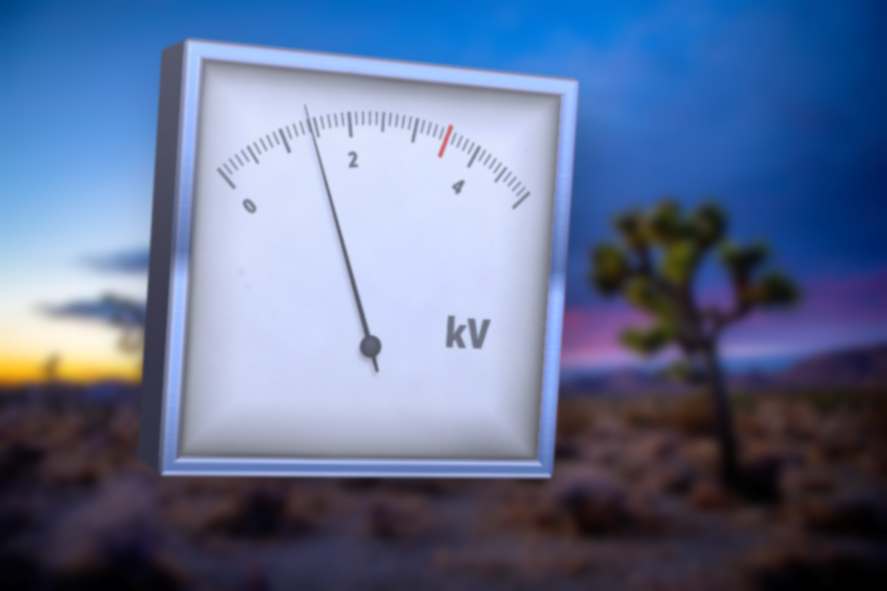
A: 1.4 kV
